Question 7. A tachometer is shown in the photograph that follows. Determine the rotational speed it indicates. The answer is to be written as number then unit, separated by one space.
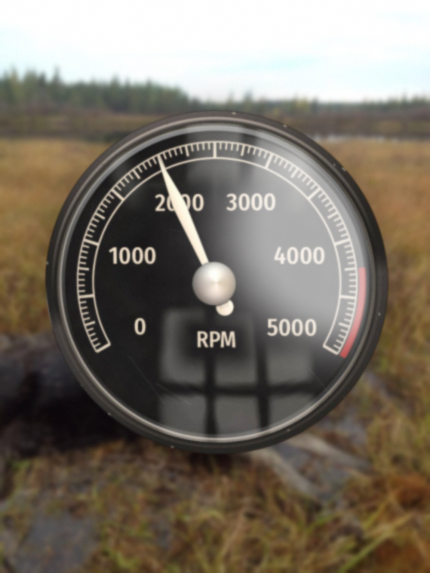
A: 2000 rpm
